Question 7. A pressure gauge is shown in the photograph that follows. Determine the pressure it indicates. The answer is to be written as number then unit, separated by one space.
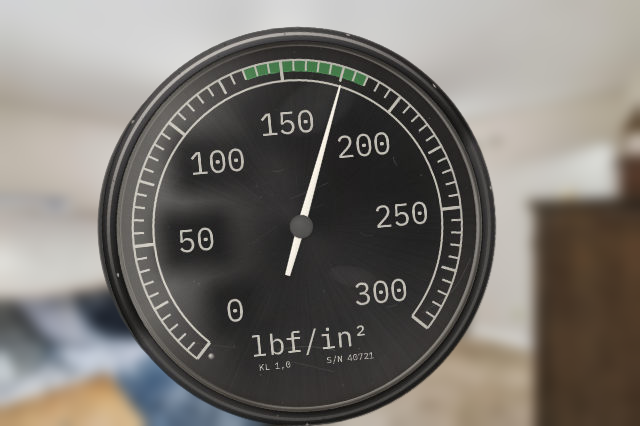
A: 175 psi
